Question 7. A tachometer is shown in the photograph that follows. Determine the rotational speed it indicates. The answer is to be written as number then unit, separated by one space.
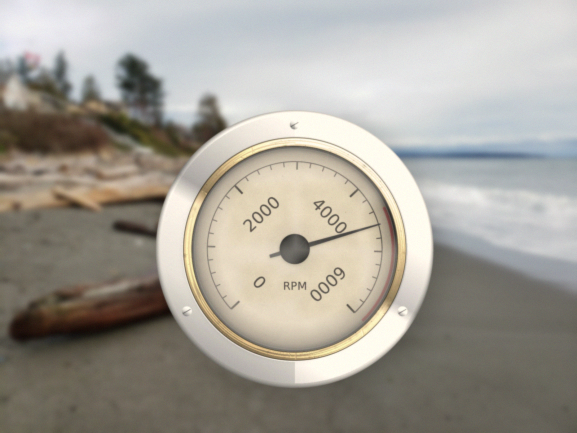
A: 4600 rpm
